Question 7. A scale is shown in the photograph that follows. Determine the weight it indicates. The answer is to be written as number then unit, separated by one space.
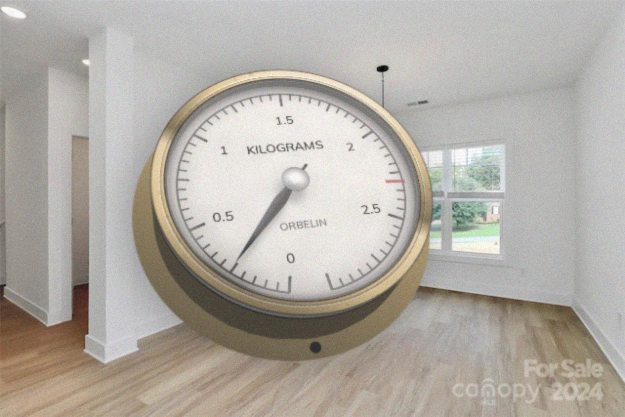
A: 0.25 kg
